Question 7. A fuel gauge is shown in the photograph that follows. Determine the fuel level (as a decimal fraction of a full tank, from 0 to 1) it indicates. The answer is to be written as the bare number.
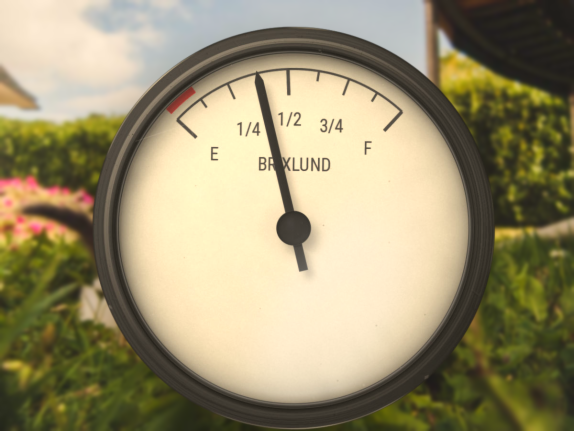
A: 0.375
